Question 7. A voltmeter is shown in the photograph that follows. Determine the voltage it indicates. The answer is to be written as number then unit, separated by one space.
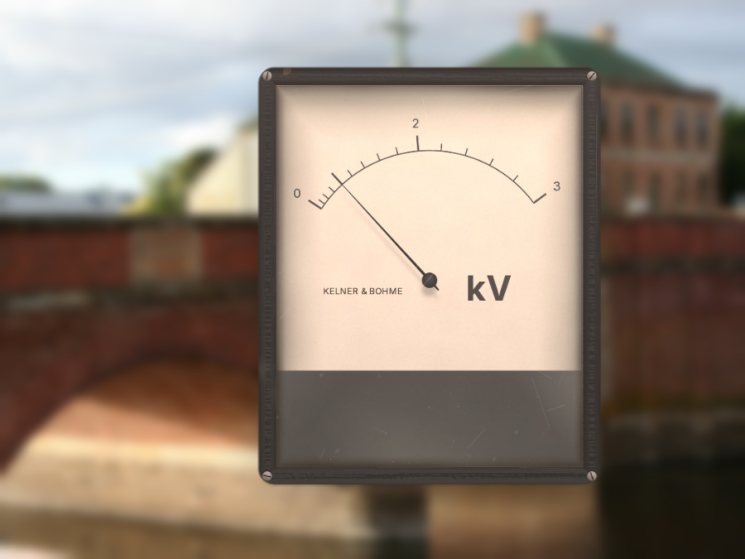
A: 1 kV
